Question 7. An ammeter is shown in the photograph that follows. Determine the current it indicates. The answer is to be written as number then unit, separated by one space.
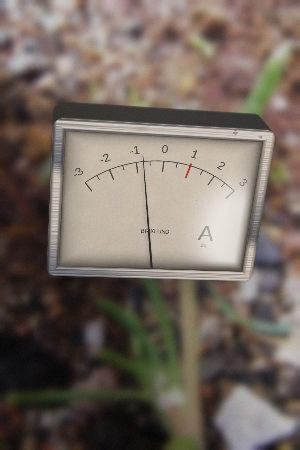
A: -0.75 A
